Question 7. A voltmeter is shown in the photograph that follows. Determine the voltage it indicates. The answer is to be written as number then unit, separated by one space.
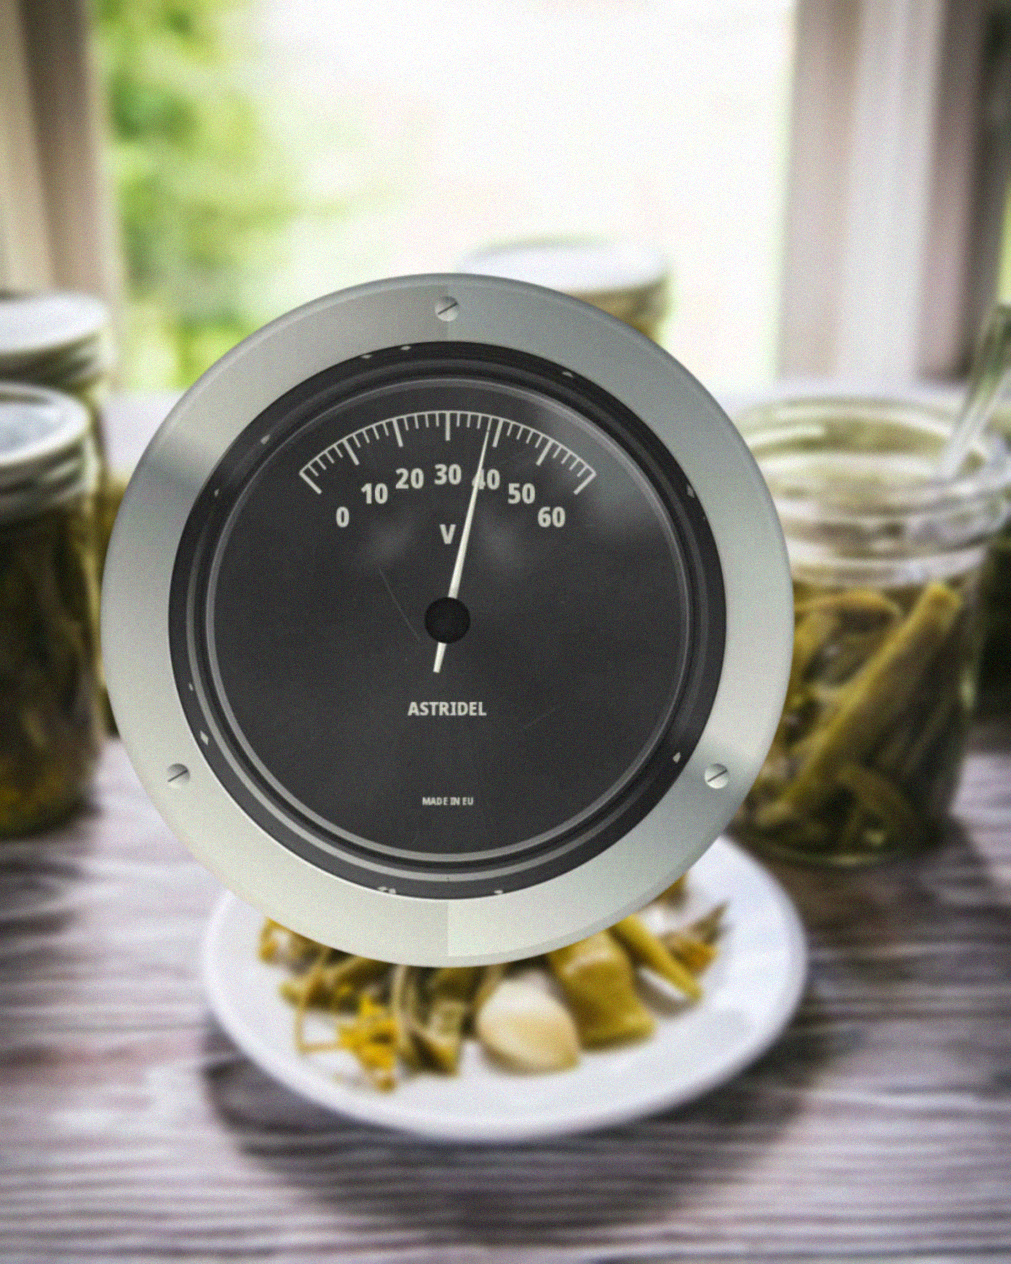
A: 38 V
